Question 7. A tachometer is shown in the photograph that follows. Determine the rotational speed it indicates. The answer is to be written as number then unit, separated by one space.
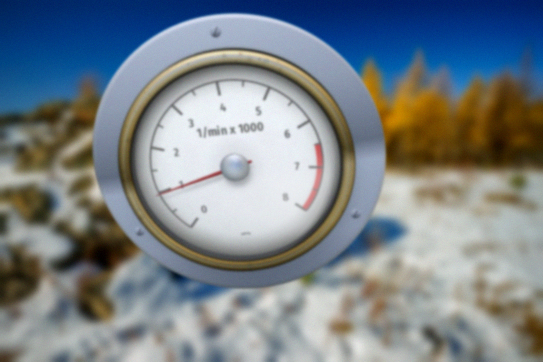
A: 1000 rpm
